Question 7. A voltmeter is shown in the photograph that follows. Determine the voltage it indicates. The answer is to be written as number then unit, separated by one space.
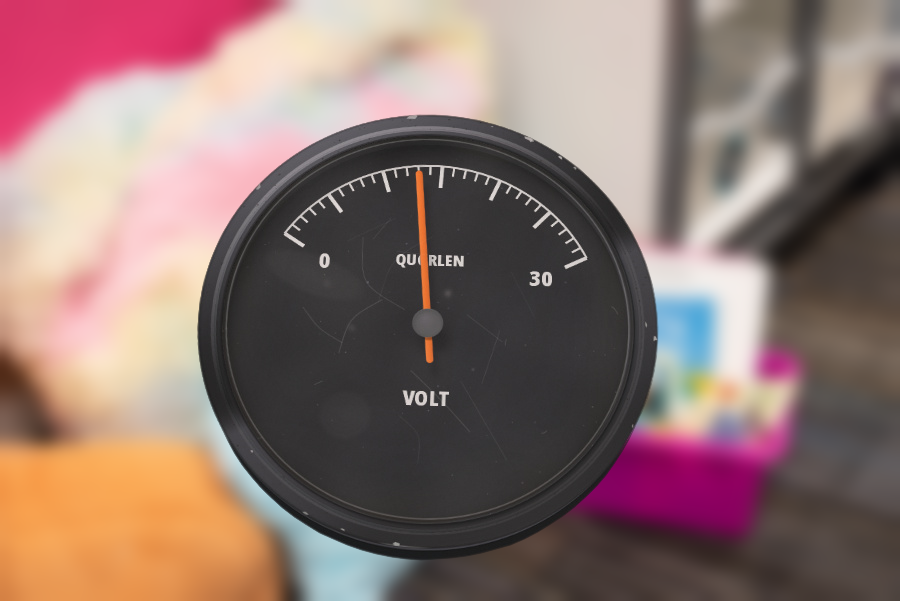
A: 13 V
